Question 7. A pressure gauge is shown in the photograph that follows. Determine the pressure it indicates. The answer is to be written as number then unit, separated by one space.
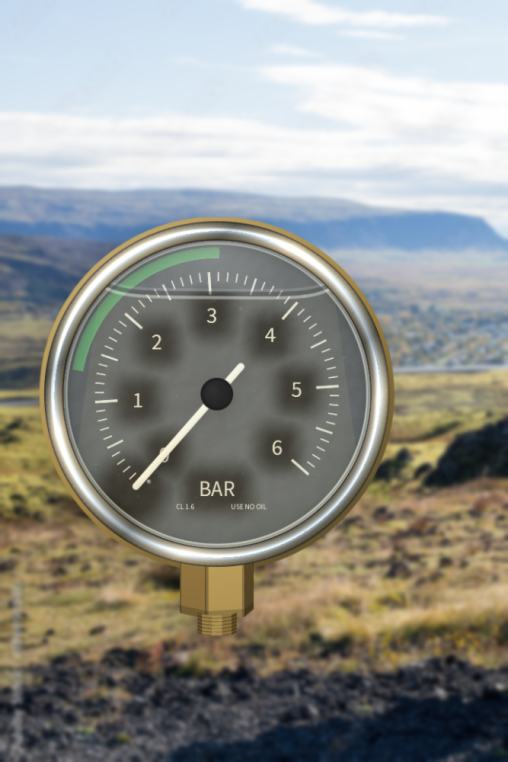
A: 0 bar
